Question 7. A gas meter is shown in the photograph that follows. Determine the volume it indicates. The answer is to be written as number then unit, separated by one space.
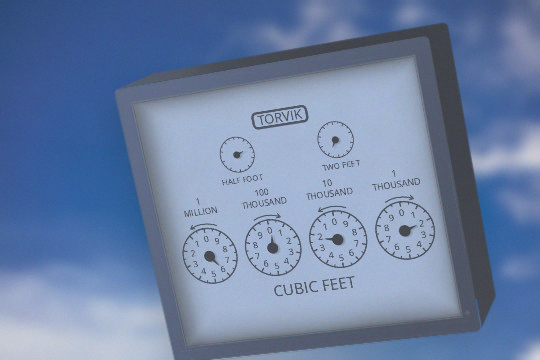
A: 602200 ft³
